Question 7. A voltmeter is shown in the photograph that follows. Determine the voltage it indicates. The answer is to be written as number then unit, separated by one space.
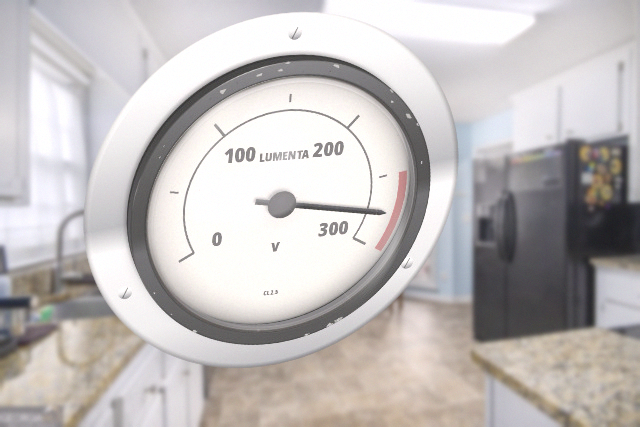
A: 275 V
